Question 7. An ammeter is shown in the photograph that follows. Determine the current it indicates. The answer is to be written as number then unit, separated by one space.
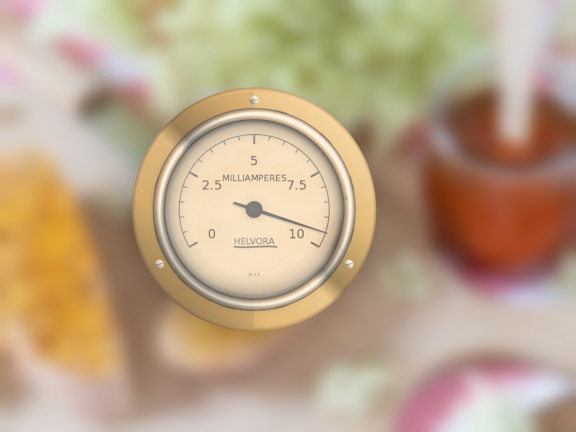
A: 9.5 mA
